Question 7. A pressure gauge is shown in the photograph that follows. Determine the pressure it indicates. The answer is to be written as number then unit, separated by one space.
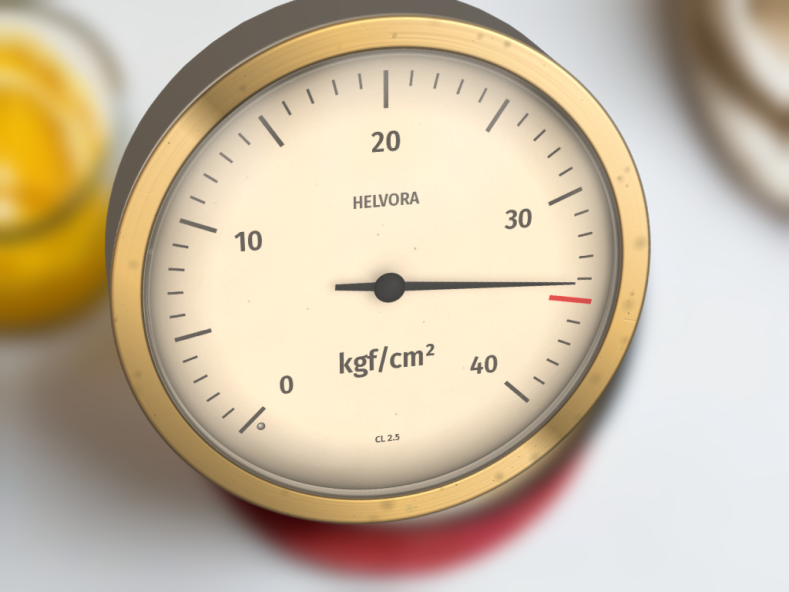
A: 34 kg/cm²
